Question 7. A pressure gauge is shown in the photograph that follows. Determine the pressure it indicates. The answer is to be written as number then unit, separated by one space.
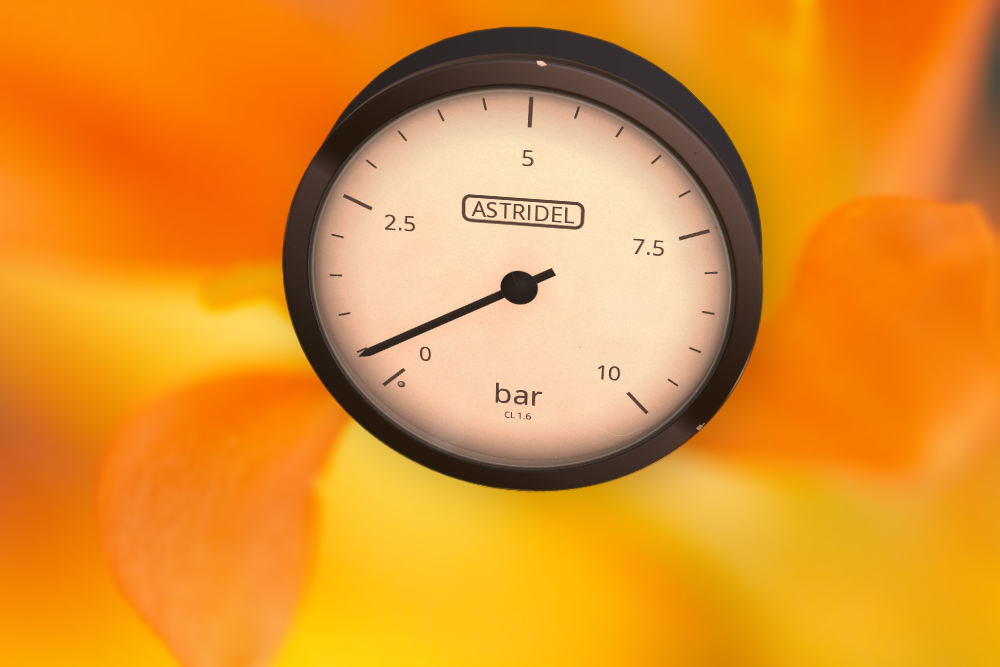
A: 0.5 bar
